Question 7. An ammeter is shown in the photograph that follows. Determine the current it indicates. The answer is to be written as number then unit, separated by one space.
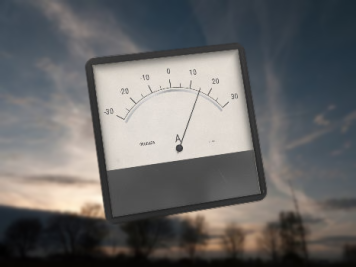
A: 15 A
